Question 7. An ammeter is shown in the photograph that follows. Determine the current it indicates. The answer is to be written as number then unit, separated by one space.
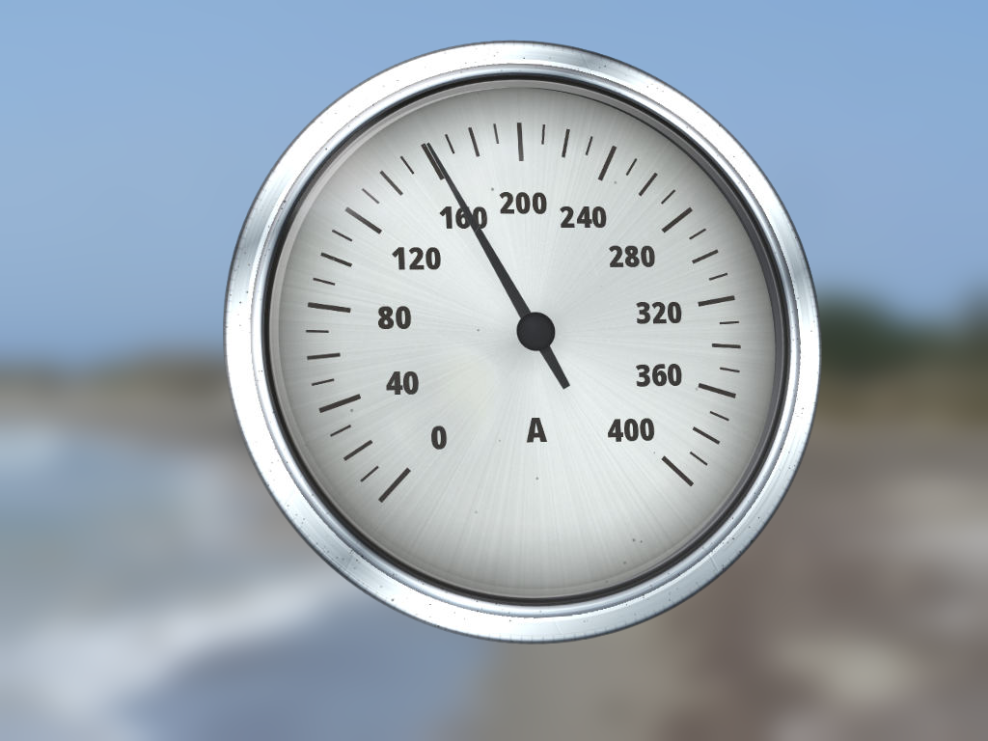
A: 160 A
